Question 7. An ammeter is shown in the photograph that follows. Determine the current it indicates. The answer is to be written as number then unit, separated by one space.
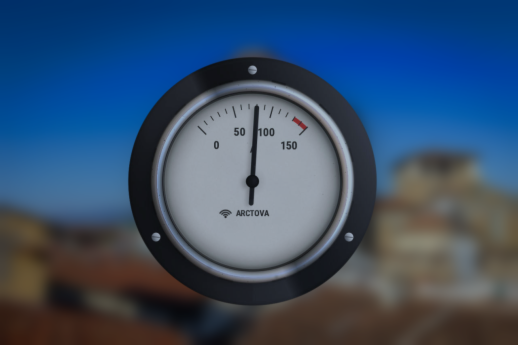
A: 80 A
